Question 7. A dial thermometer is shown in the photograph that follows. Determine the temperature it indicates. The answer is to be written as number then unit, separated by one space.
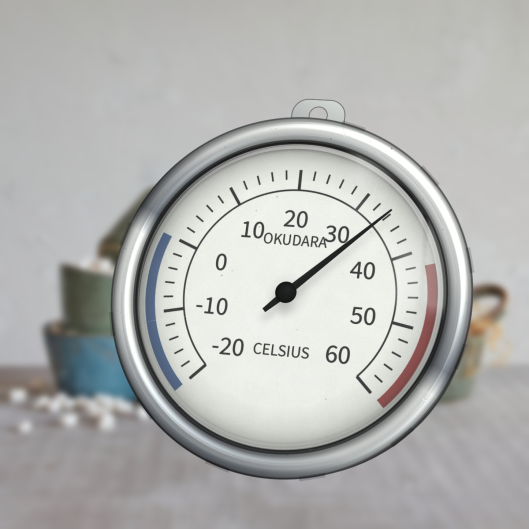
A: 34 °C
